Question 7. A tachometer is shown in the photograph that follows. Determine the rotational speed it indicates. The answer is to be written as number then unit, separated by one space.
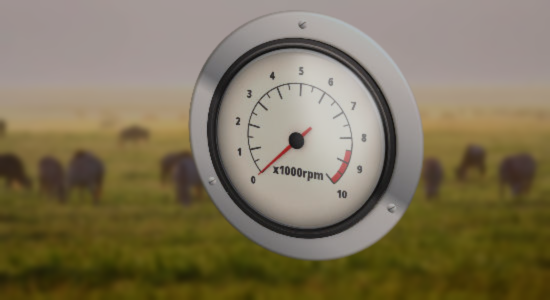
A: 0 rpm
